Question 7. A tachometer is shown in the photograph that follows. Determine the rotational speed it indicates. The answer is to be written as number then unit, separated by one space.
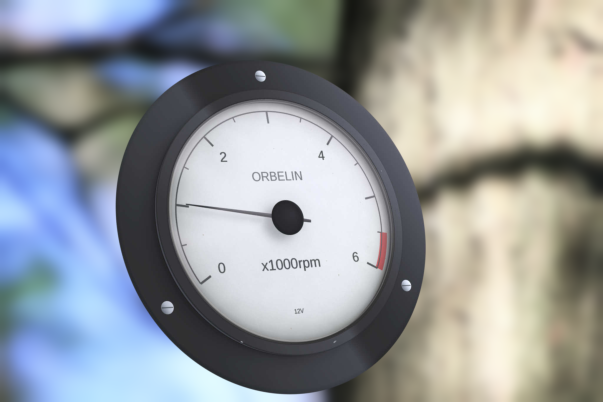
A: 1000 rpm
